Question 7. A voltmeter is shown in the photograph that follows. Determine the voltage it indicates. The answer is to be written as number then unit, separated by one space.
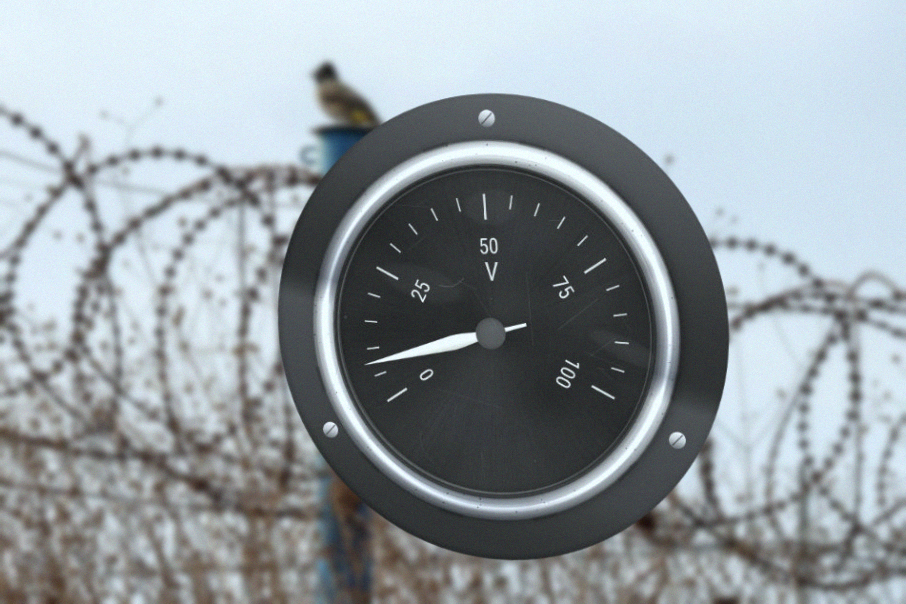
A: 7.5 V
